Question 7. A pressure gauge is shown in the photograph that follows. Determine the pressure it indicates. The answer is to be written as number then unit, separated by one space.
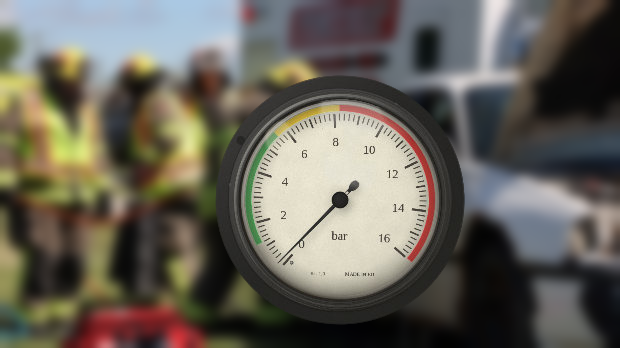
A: 0.2 bar
